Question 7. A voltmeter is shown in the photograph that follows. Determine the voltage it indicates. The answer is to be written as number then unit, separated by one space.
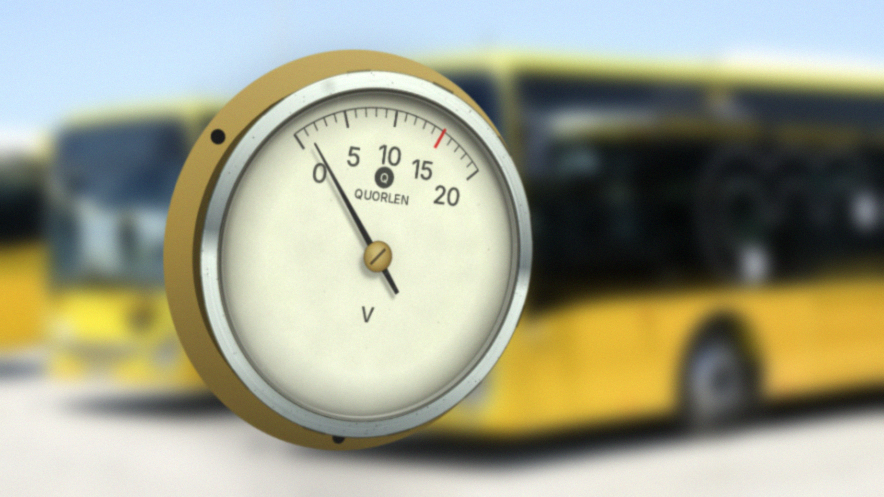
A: 1 V
